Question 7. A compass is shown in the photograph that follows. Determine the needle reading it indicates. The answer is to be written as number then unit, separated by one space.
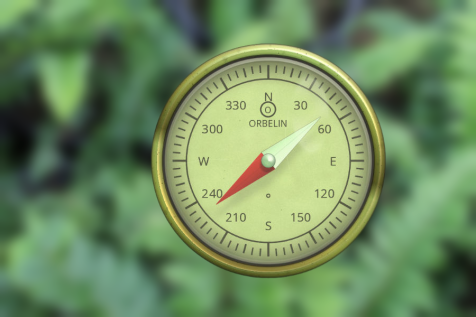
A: 230 °
